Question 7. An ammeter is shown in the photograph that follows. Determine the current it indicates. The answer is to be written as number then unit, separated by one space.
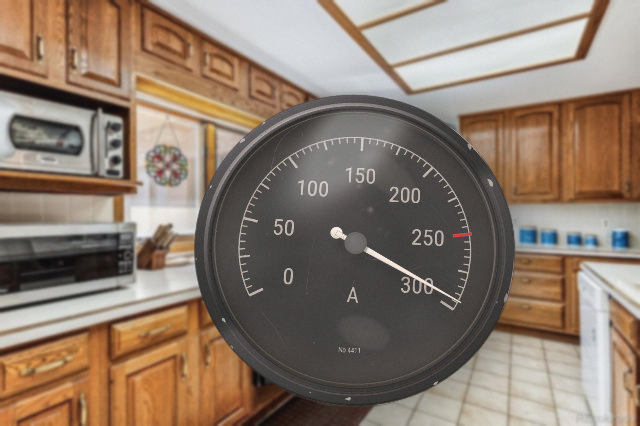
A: 295 A
